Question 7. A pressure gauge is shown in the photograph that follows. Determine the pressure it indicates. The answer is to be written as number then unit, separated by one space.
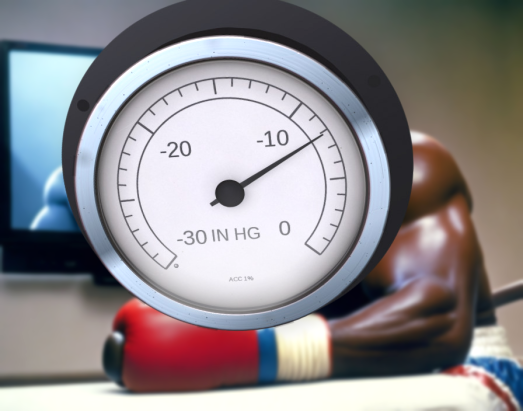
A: -8 inHg
